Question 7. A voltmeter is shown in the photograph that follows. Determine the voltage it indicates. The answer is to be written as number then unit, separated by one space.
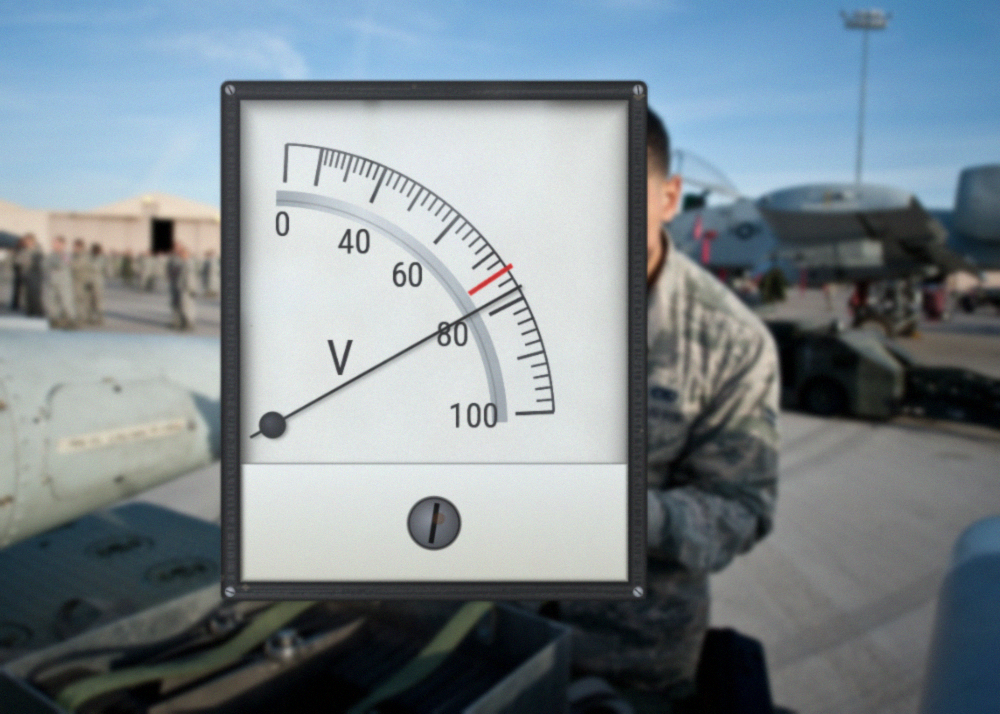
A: 78 V
